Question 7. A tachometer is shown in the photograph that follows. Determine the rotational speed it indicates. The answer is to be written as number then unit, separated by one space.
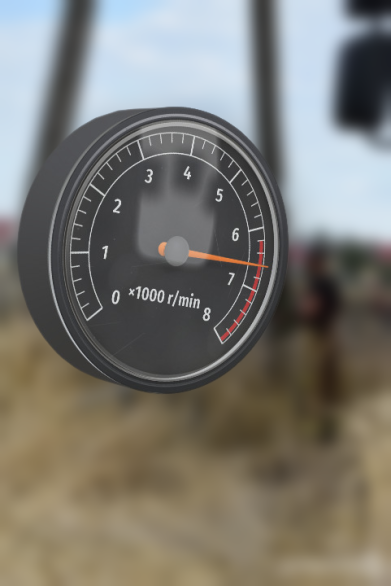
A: 6600 rpm
